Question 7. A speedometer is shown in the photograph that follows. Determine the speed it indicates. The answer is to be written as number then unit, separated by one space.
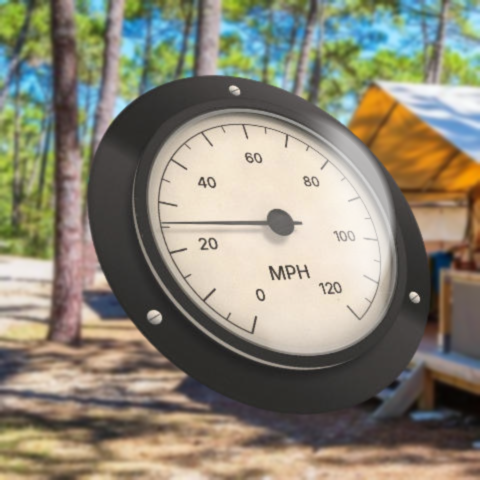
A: 25 mph
